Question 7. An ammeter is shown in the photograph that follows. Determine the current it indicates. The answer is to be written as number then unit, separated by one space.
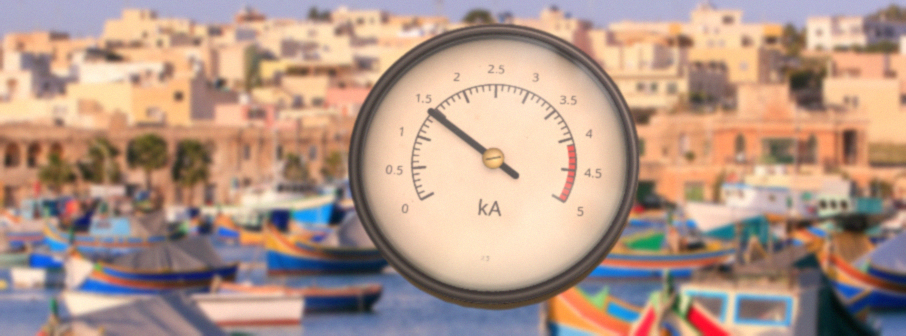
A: 1.4 kA
